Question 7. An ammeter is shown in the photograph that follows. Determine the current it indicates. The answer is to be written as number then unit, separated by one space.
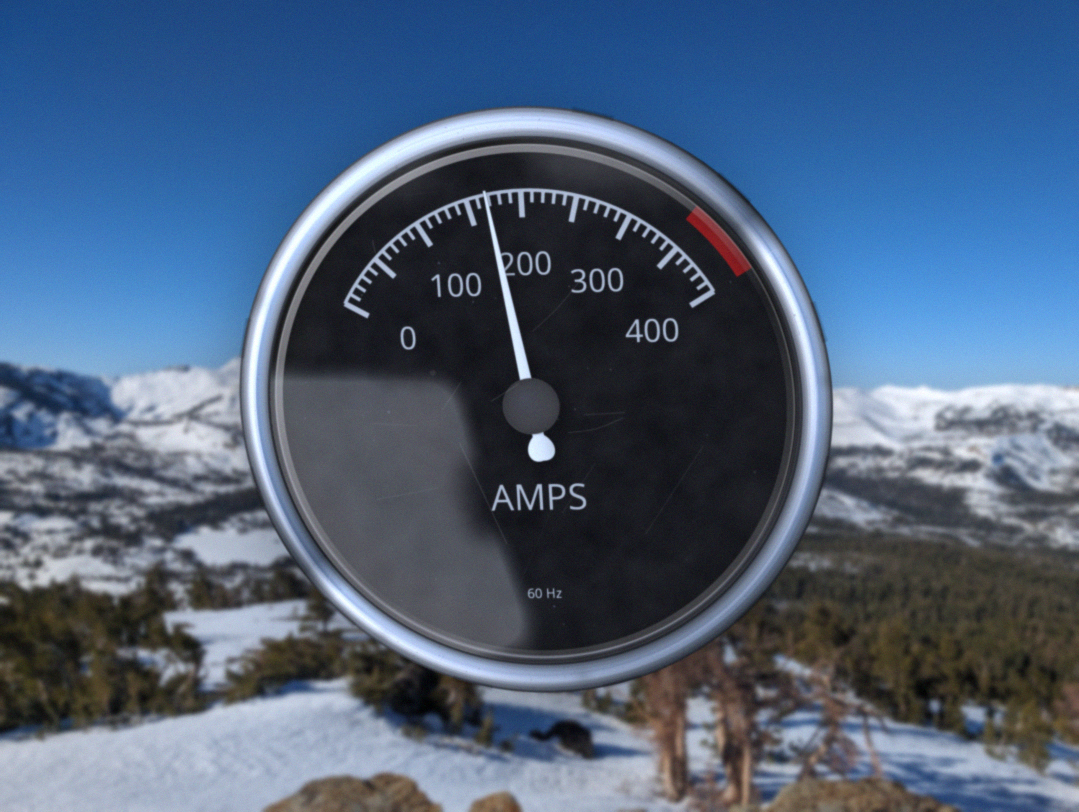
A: 170 A
